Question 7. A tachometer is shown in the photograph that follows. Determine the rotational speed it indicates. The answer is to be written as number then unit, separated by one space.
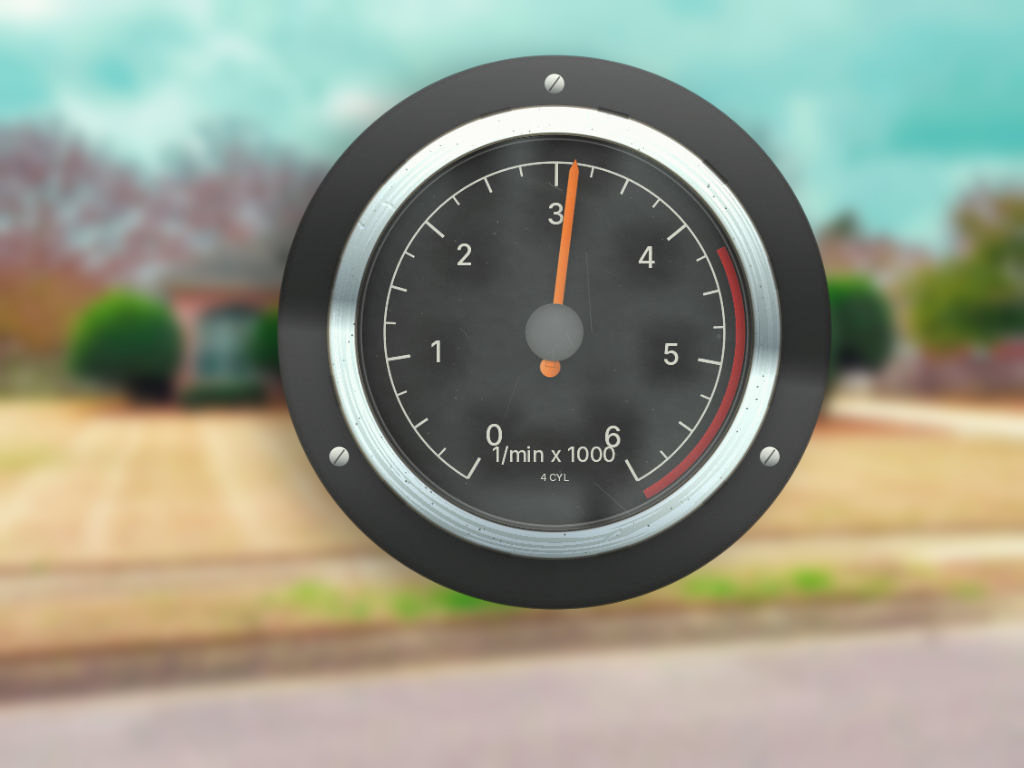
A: 3125 rpm
